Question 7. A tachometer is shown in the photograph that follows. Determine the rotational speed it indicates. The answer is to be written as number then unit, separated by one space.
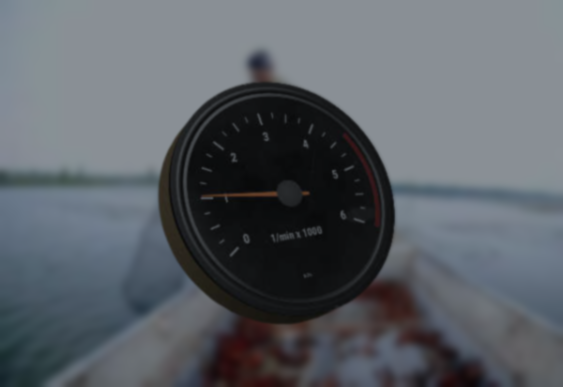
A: 1000 rpm
